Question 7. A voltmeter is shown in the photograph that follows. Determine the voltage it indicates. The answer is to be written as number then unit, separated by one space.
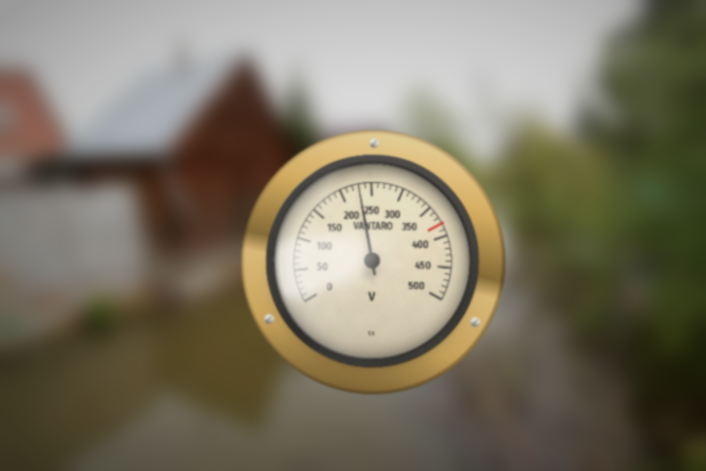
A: 230 V
